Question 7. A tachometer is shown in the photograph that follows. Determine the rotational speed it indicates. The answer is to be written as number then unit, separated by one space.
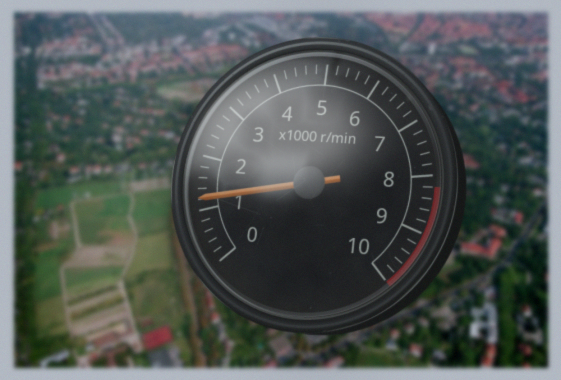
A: 1200 rpm
